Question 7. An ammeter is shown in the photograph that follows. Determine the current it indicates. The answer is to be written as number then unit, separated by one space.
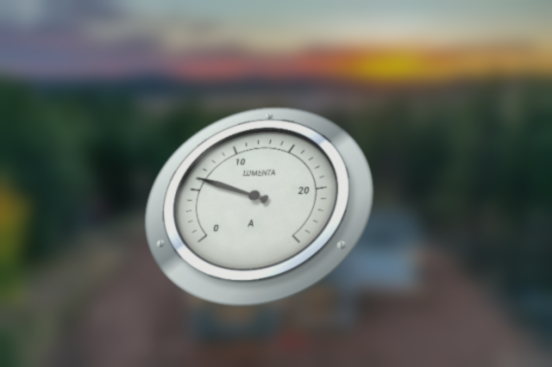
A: 6 A
